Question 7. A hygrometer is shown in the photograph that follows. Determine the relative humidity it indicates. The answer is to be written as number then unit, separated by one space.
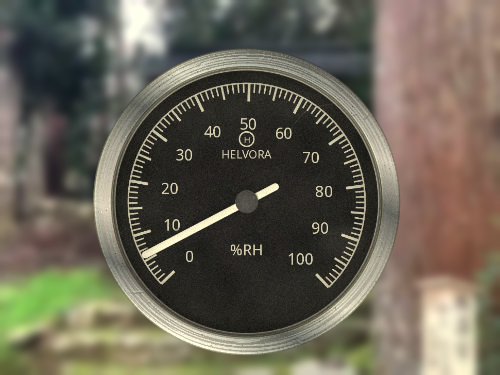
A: 6 %
